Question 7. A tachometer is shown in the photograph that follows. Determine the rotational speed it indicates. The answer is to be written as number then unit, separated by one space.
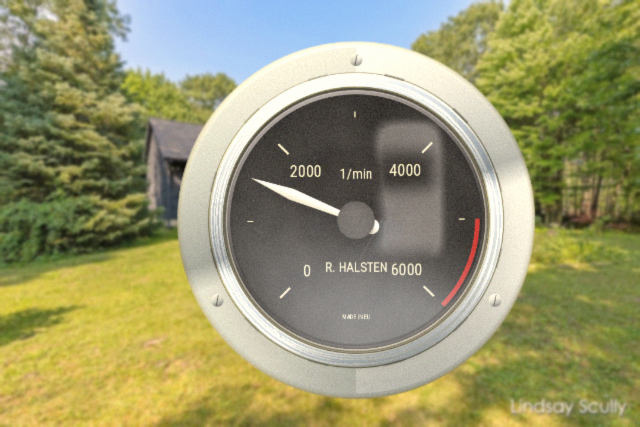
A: 1500 rpm
